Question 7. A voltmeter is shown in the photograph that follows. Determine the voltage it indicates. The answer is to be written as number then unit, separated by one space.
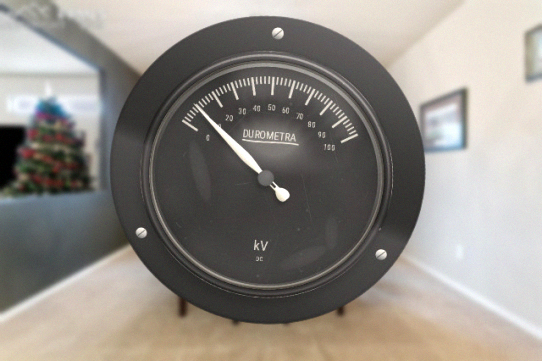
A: 10 kV
